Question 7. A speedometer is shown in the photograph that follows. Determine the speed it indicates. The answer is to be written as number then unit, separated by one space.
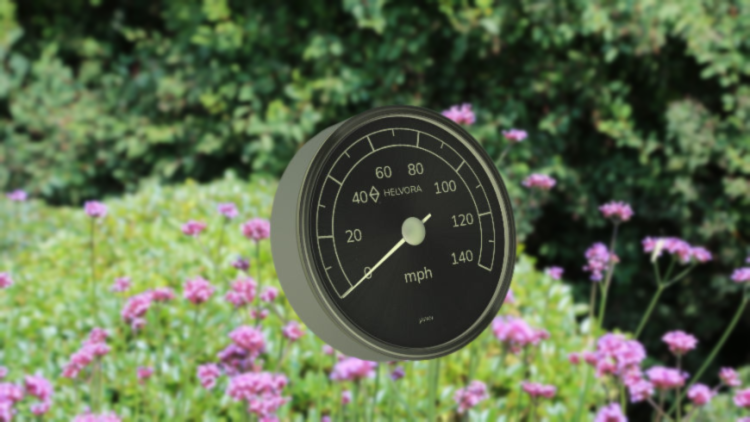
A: 0 mph
